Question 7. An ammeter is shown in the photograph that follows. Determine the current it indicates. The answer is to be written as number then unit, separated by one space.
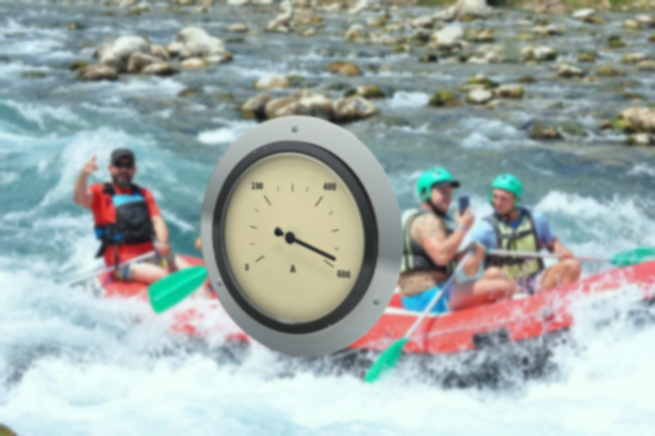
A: 575 A
